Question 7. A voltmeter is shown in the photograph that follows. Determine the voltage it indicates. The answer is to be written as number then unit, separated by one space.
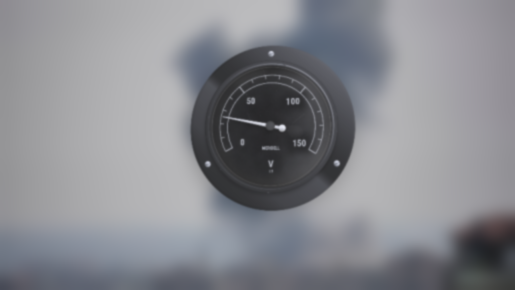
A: 25 V
